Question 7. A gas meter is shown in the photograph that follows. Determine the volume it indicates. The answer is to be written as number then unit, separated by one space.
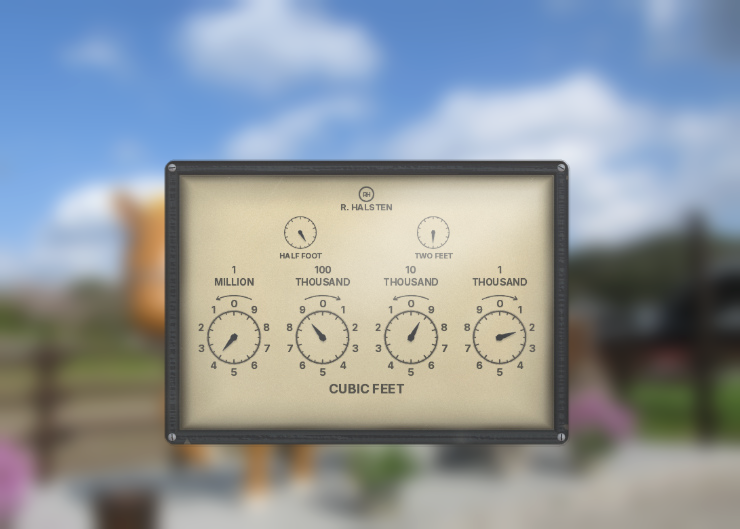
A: 389200 ft³
